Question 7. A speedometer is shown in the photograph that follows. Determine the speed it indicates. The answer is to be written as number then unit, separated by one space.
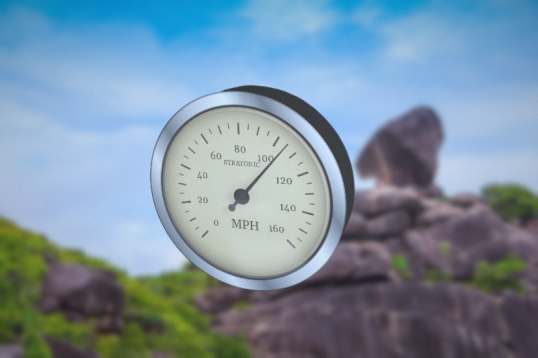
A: 105 mph
